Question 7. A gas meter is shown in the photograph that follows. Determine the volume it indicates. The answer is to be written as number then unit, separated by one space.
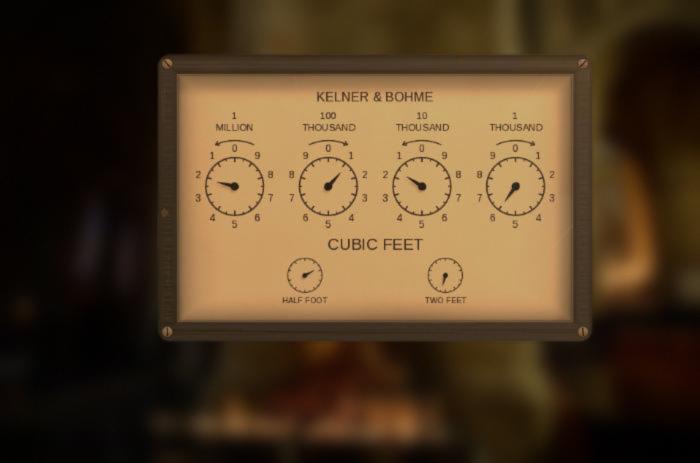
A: 211600 ft³
